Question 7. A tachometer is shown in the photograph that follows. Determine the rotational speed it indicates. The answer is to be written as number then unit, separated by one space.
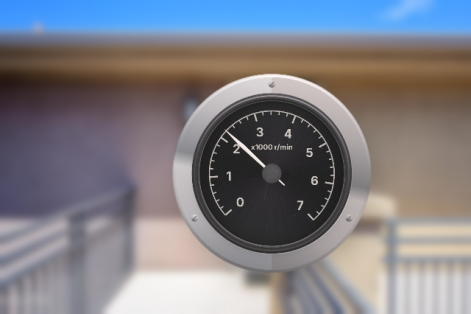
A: 2200 rpm
